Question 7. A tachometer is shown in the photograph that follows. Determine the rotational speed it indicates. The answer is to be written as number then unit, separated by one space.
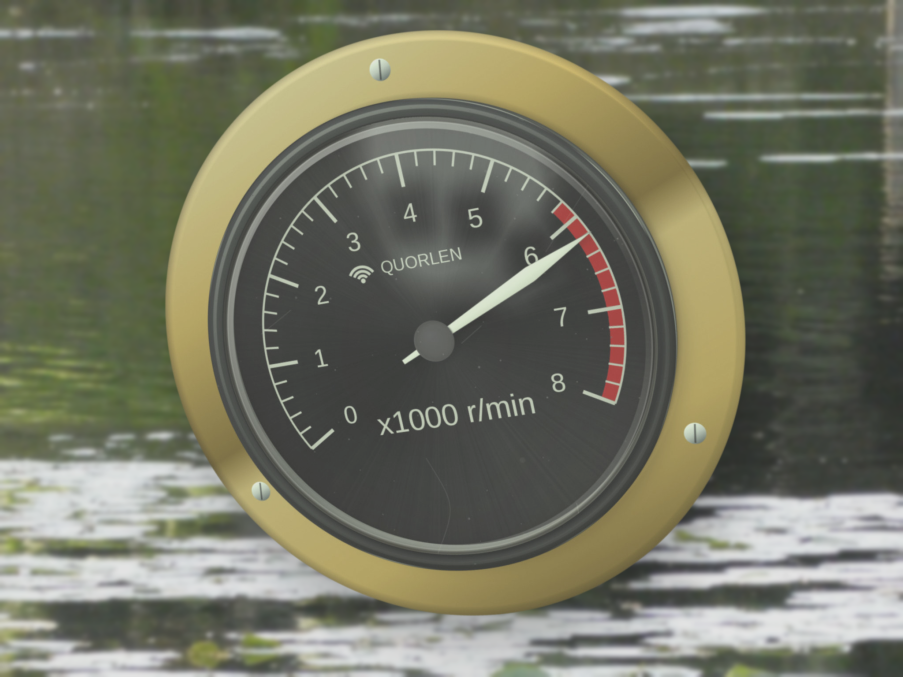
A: 6200 rpm
